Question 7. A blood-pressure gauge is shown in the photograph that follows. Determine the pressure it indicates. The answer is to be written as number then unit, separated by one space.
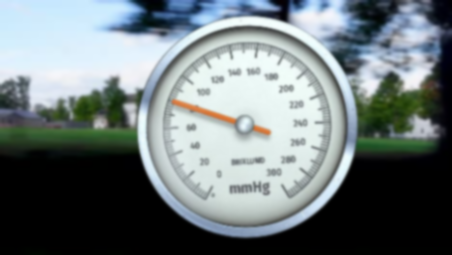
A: 80 mmHg
